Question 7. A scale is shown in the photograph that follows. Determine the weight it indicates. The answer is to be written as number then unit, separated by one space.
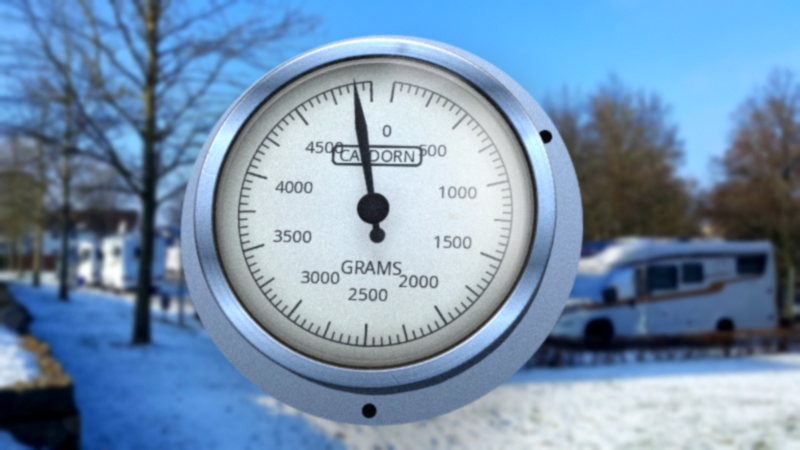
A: 4900 g
